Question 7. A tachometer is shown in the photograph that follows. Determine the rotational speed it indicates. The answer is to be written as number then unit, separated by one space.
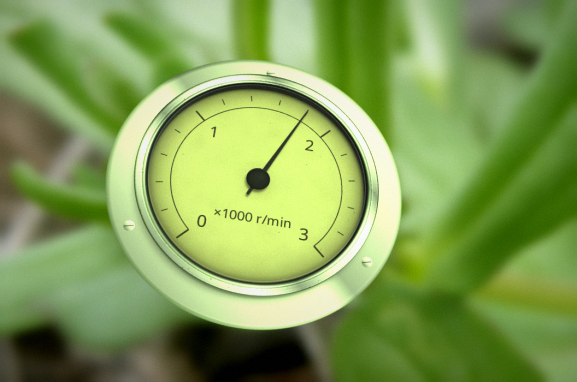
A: 1800 rpm
